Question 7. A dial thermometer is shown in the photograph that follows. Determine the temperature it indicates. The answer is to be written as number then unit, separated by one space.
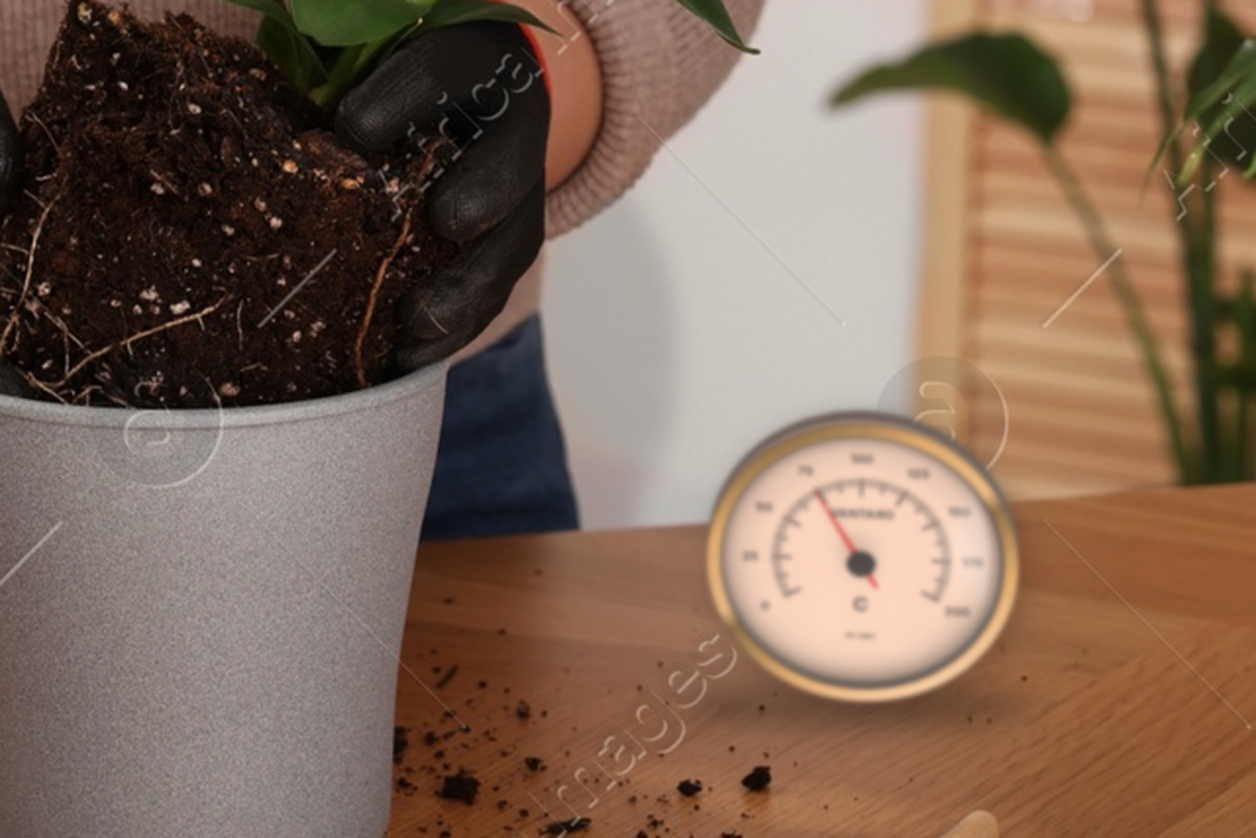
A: 75 °C
